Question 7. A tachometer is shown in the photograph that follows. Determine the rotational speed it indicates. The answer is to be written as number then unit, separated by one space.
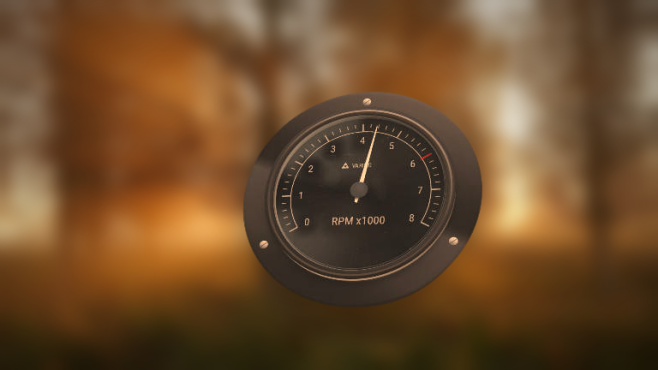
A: 4400 rpm
